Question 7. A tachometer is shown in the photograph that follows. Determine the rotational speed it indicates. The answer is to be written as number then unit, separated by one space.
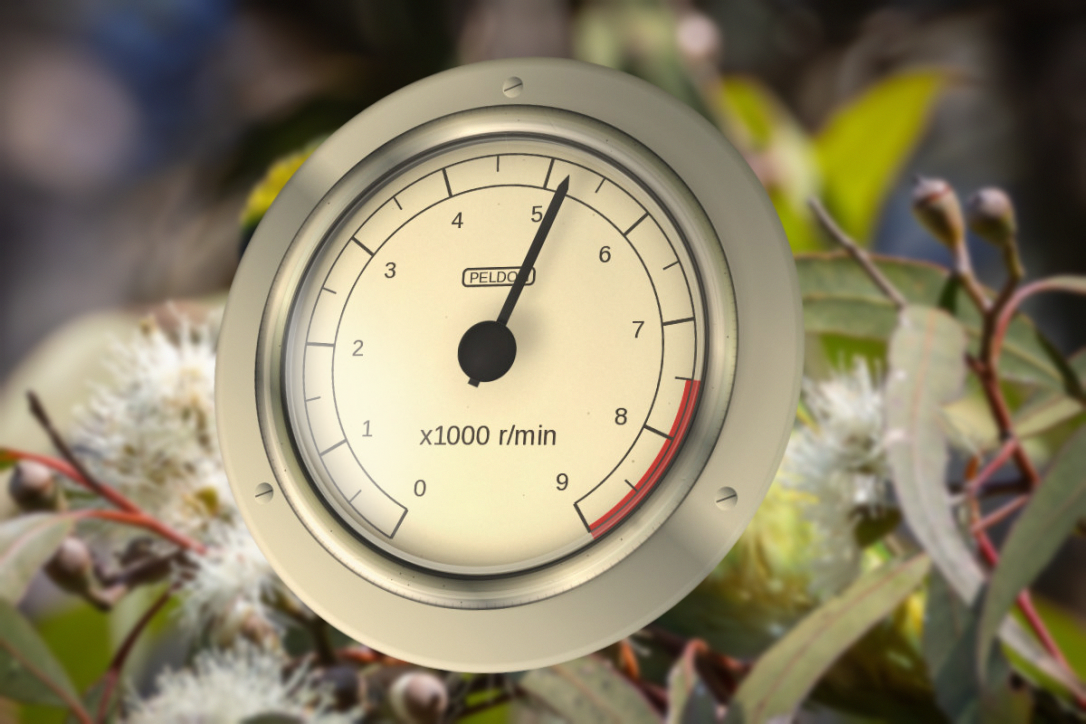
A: 5250 rpm
